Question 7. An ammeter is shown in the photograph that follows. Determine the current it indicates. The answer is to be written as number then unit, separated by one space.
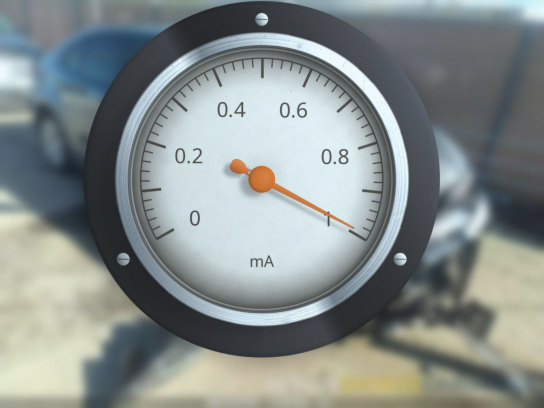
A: 0.99 mA
